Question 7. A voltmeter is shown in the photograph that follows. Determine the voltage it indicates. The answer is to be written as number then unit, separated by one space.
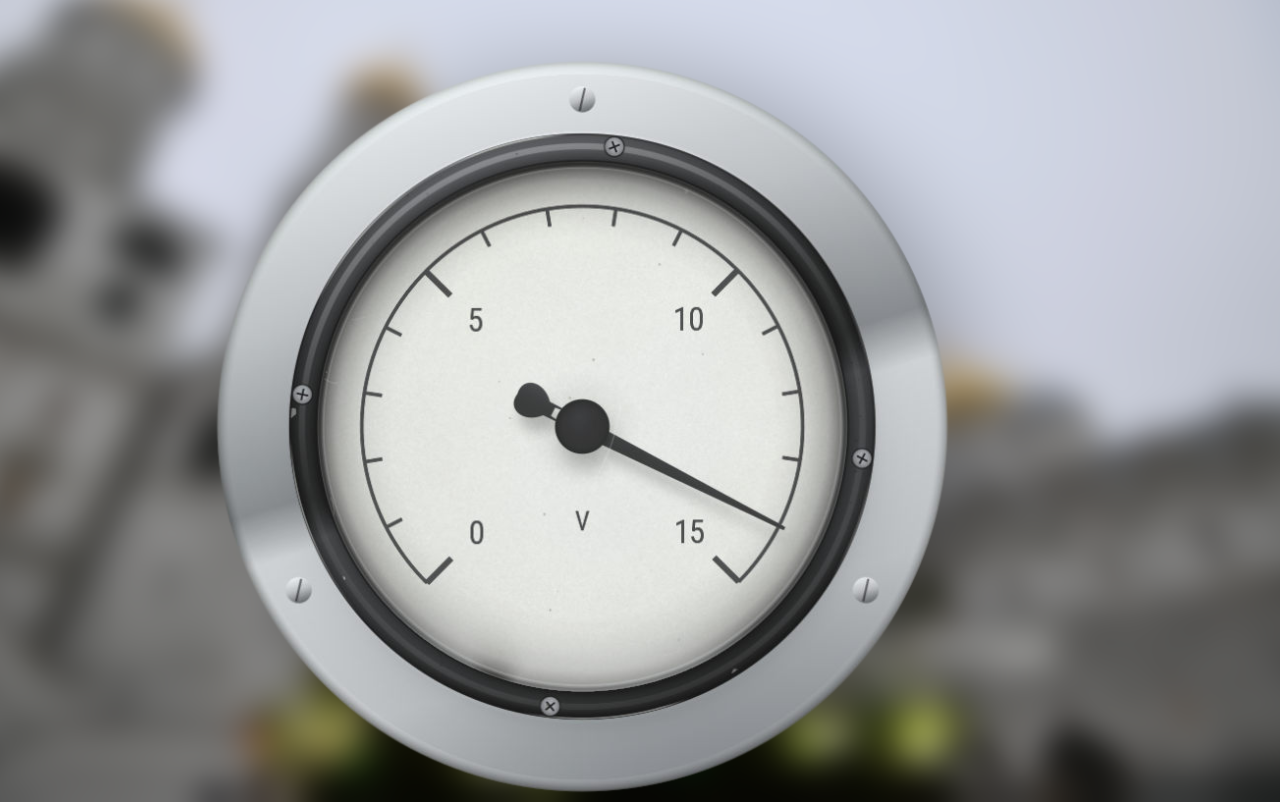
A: 14 V
